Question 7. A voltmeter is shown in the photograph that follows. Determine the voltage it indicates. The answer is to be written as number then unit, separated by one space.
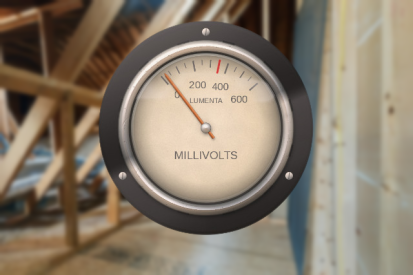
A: 25 mV
